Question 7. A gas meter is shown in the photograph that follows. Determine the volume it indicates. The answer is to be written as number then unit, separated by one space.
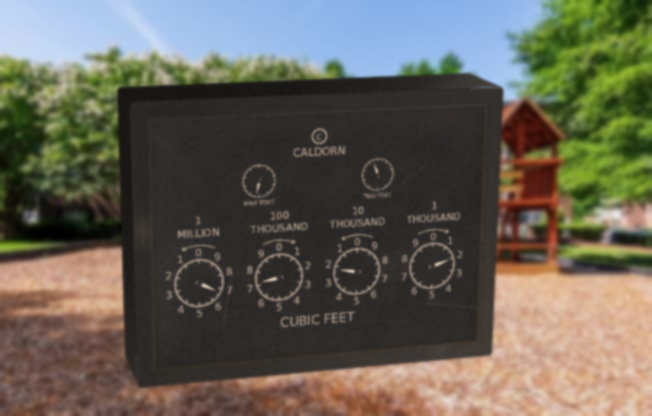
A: 672200 ft³
